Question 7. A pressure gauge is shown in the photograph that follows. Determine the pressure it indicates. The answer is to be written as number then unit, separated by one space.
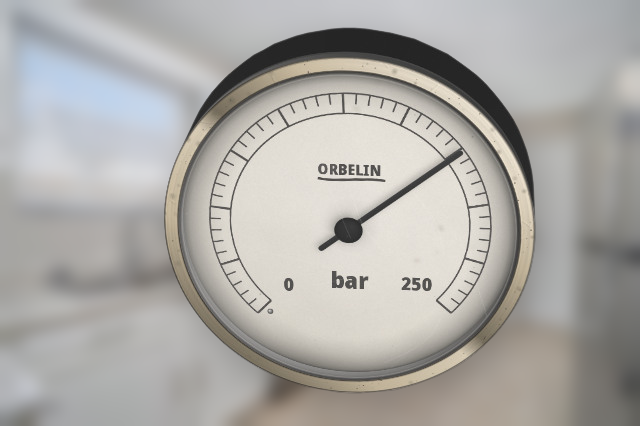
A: 175 bar
